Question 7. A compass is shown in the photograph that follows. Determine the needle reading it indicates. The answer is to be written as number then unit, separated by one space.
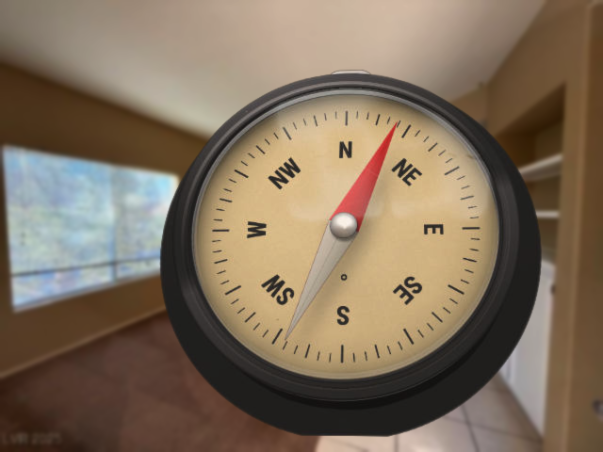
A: 25 °
